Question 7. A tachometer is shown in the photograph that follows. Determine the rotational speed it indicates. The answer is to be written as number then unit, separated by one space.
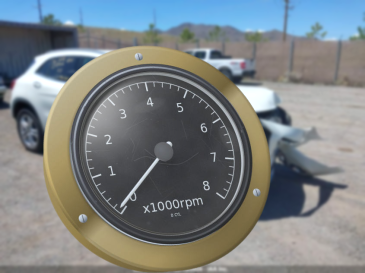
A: 100 rpm
